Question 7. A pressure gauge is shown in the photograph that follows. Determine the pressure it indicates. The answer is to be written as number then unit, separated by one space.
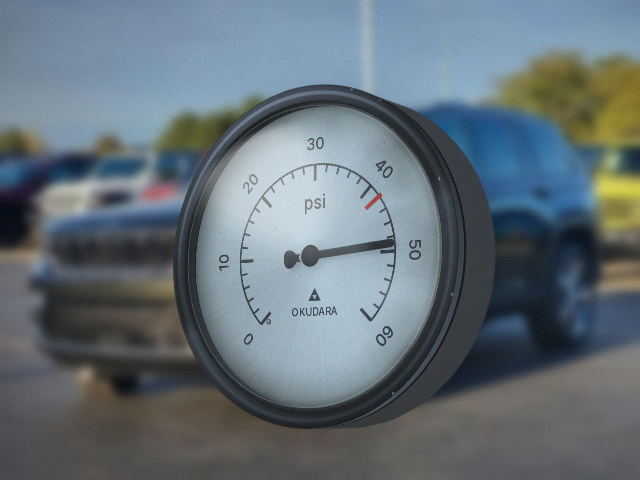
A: 49 psi
